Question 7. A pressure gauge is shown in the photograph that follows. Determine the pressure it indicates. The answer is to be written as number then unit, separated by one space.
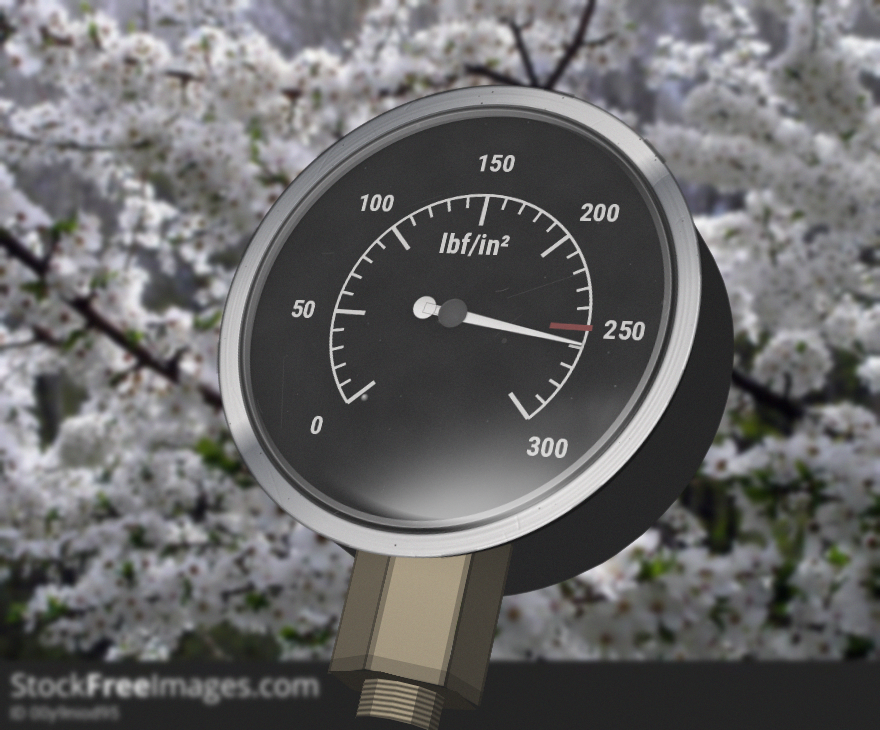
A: 260 psi
